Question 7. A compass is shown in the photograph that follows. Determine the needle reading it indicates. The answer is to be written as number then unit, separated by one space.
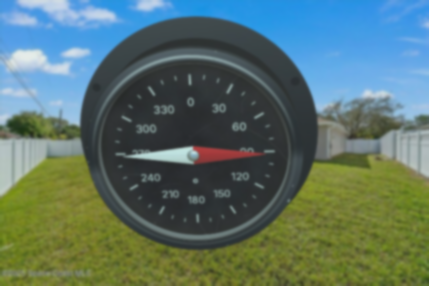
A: 90 °
